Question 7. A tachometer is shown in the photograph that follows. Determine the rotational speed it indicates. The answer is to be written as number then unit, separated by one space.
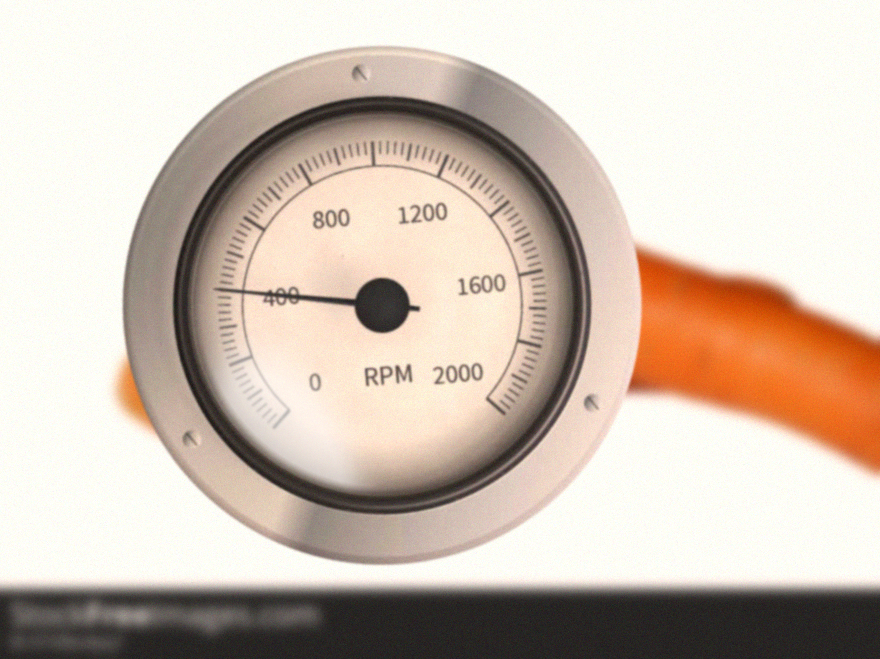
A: 400 rpm
